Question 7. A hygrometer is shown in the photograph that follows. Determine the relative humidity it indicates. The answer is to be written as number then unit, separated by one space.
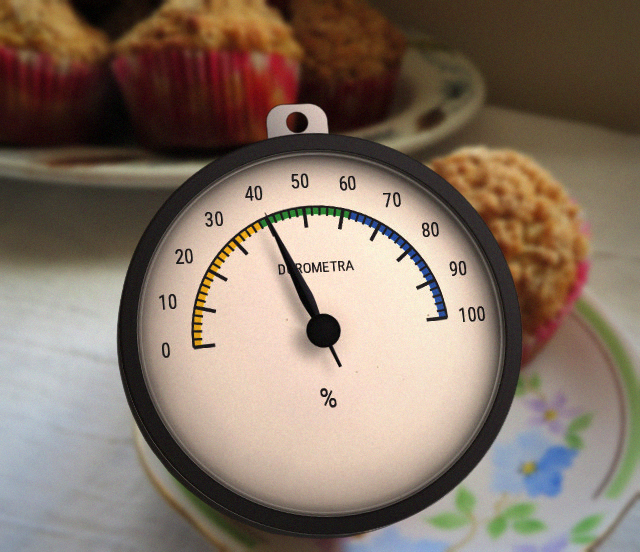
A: 40 %
